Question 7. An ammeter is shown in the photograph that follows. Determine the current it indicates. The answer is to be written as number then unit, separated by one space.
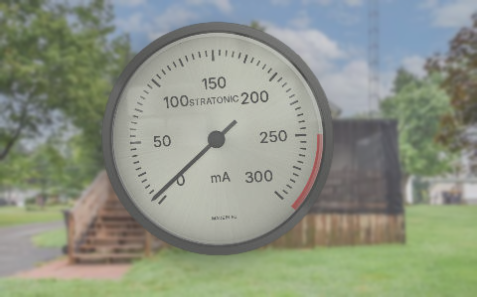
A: 5 mA
